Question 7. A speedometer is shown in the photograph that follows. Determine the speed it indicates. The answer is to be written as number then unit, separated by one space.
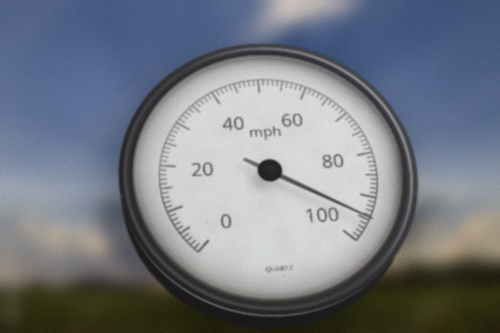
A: 95 mph
